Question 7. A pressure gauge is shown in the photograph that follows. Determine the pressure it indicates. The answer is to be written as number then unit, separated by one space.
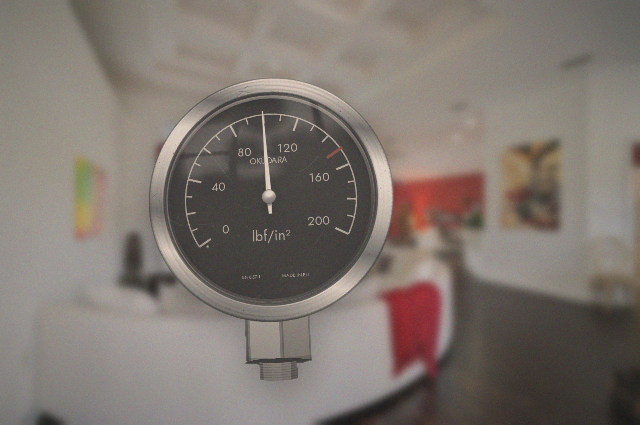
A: 100 psi
